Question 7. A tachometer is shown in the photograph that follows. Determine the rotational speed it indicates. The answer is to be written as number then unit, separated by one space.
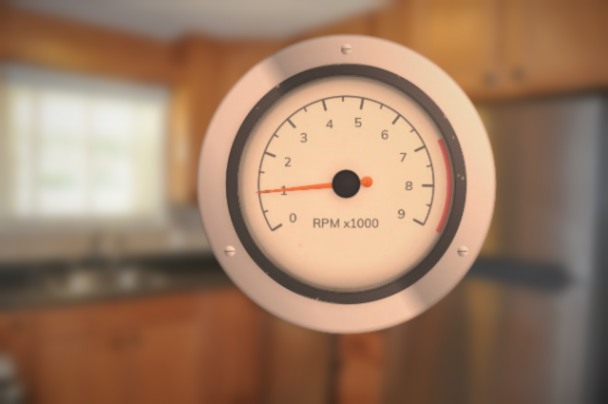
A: 1000 rpm
